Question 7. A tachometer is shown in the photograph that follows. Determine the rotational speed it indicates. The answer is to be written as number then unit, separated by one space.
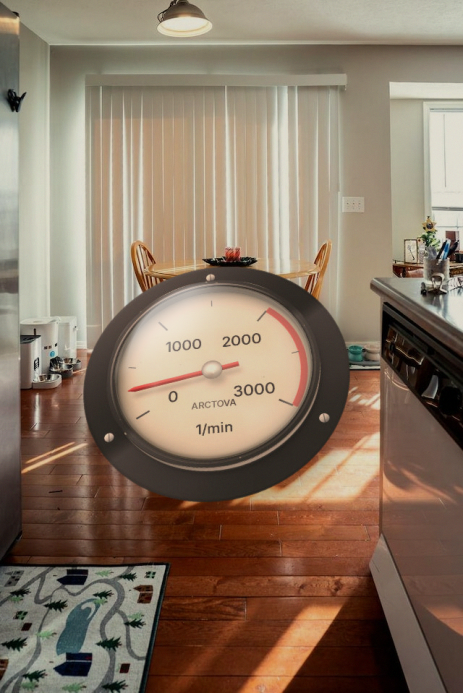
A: 250 rpm
